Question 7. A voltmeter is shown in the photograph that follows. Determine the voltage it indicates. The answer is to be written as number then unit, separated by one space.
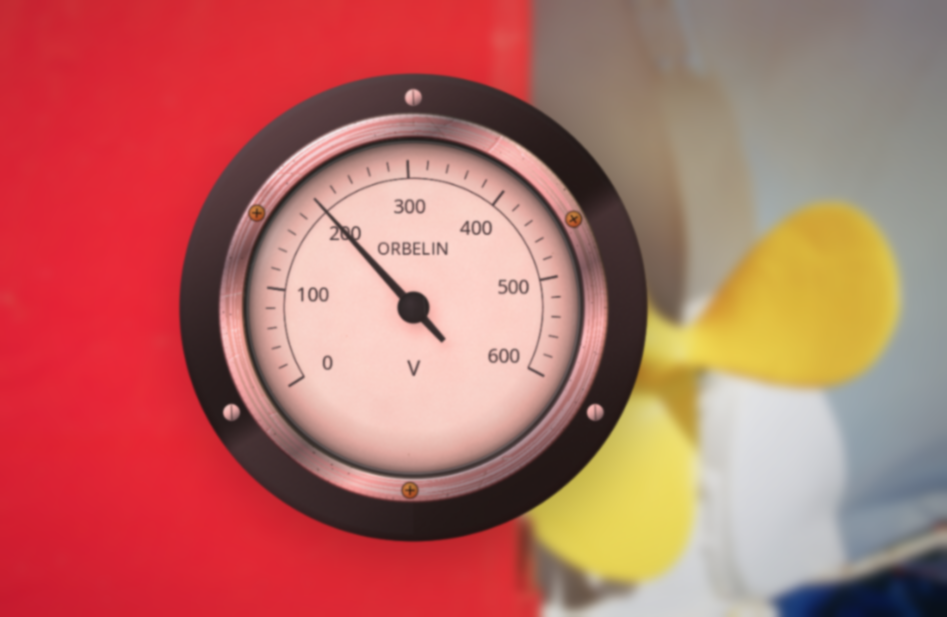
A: 200 V
